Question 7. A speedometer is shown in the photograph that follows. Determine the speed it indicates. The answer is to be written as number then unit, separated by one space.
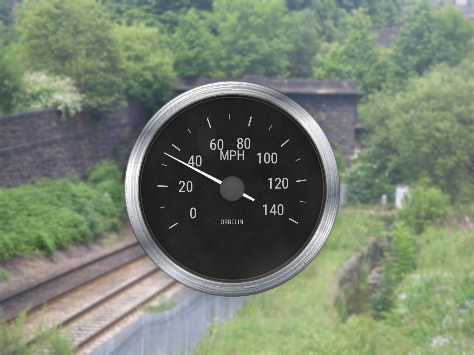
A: 35 mph
